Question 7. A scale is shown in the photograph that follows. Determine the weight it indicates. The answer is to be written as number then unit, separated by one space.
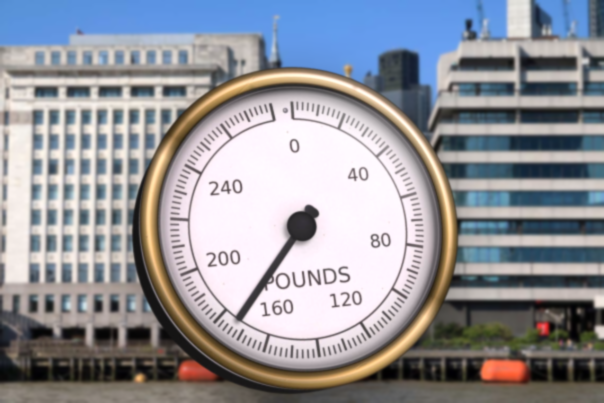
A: 174 lb
